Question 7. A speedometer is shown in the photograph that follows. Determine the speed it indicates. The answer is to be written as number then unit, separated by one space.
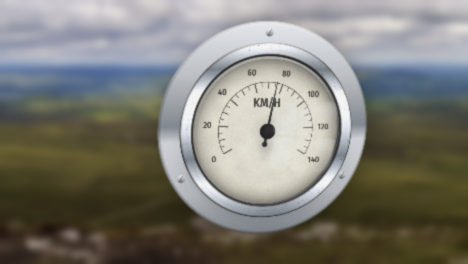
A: 75 km/h
